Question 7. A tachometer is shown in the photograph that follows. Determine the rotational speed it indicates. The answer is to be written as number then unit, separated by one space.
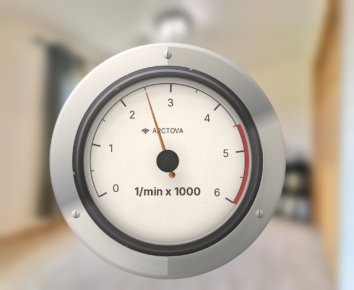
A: 2500 rpm
